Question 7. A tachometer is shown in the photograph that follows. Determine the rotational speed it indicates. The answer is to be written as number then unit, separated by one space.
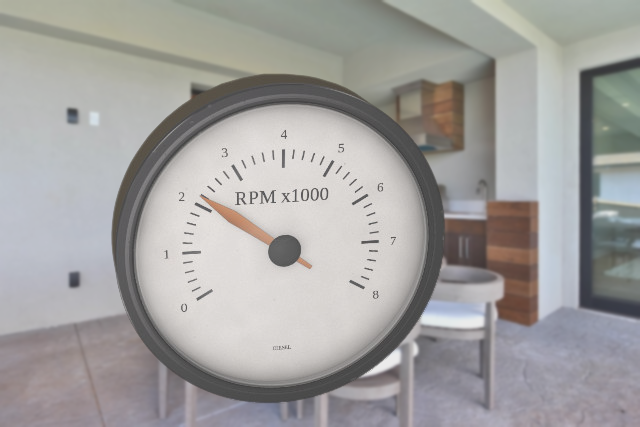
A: 2200 rpm
